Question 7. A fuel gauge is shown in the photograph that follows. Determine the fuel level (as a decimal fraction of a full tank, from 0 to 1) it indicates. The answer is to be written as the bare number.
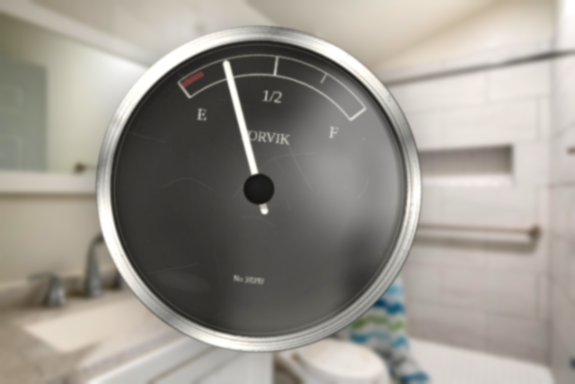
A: 0.25
